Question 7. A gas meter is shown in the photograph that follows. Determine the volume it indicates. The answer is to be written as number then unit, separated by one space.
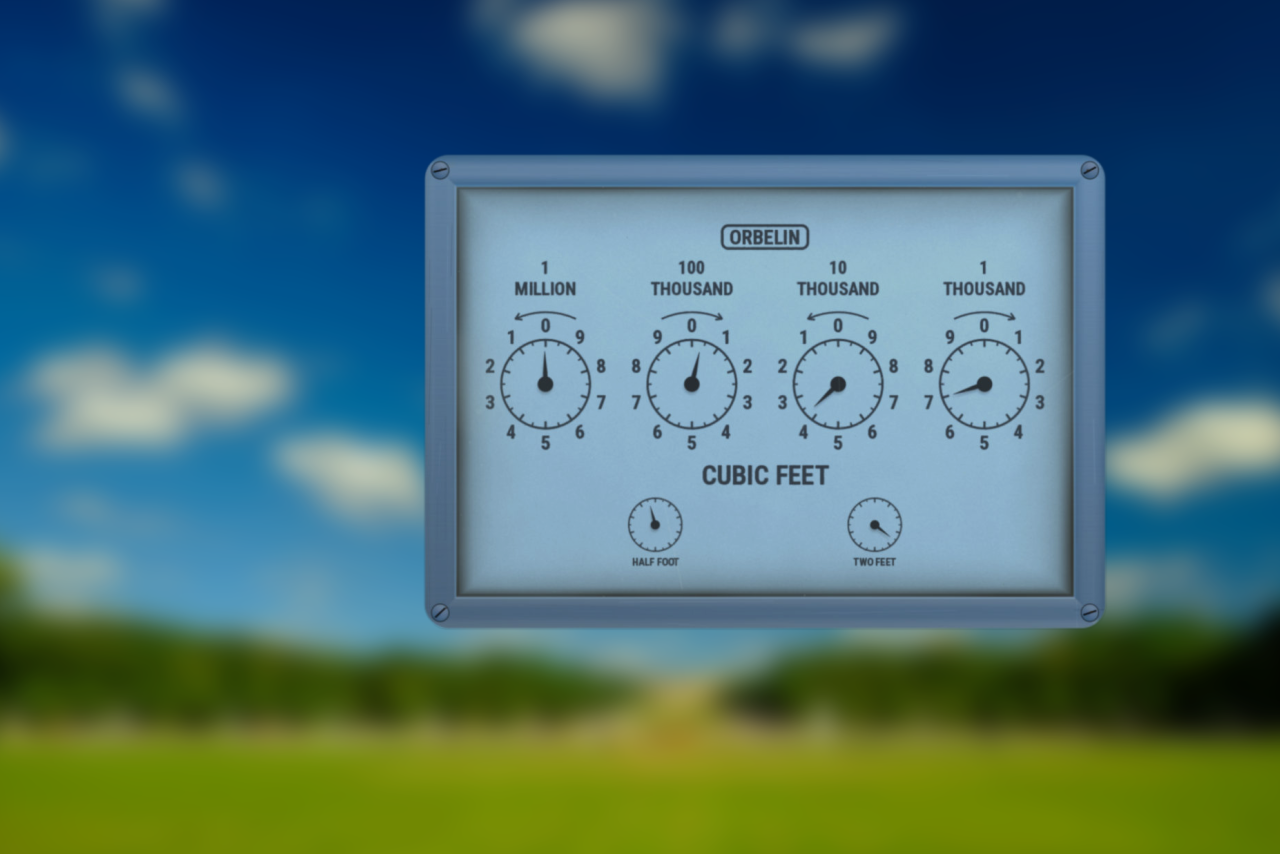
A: 3700 ft³
